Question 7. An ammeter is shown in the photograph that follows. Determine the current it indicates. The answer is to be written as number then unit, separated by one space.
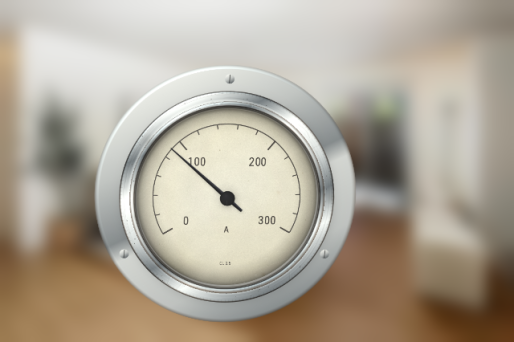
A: 90 A
